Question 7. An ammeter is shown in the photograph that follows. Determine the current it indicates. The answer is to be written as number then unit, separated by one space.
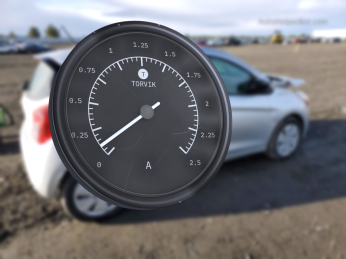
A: 0.1 A
